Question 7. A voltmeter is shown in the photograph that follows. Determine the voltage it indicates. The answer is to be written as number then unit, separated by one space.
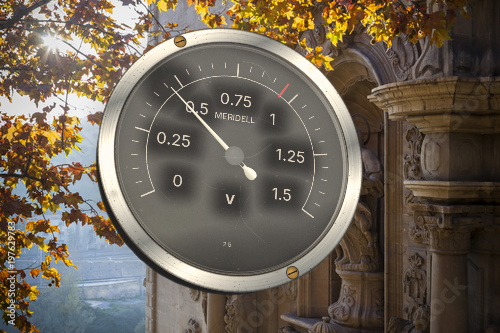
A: 0.45 V
